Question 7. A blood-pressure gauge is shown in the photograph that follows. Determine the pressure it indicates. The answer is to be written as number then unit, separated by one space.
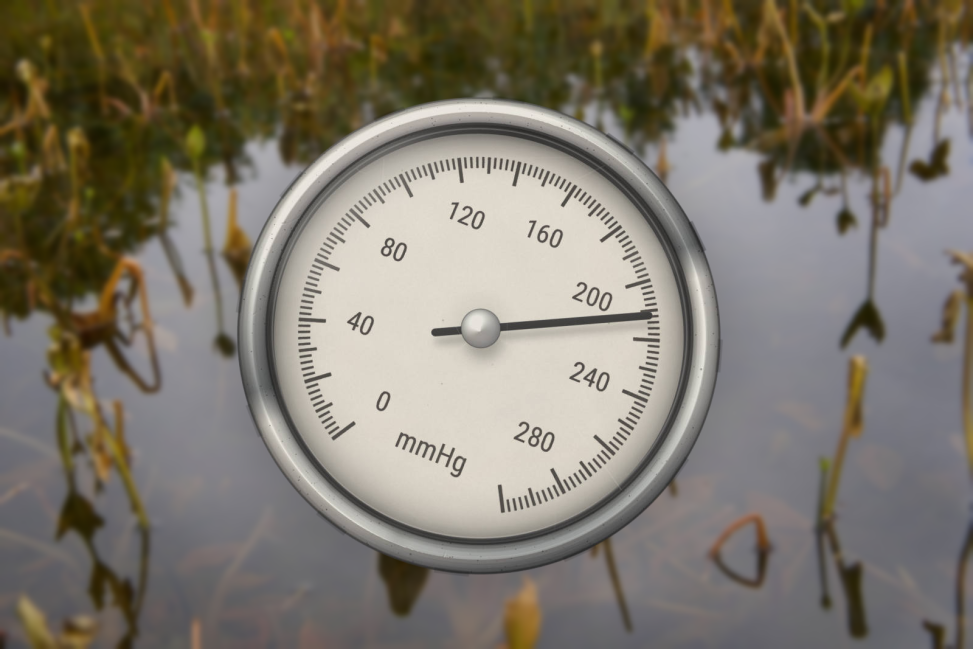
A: 212 mmHg
